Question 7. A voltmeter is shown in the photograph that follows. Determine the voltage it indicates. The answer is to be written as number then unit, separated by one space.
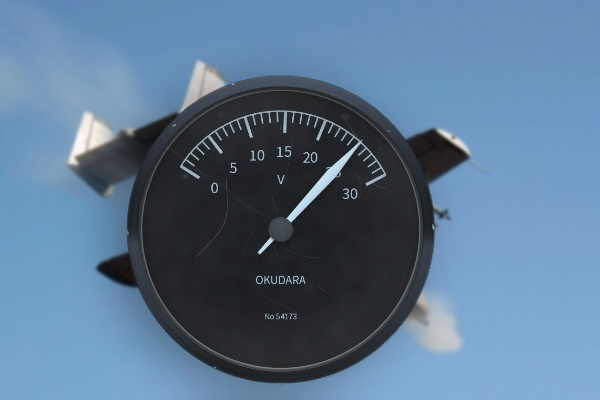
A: 25 V
